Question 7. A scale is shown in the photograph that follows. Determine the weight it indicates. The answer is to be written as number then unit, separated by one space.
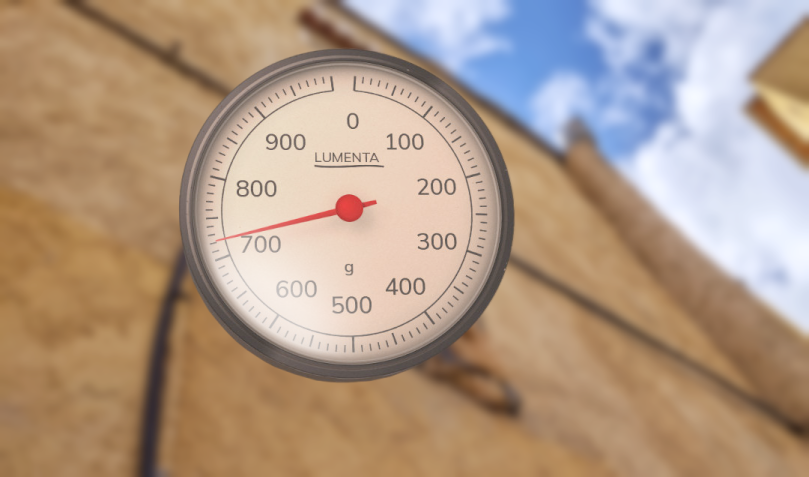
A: 720 g
